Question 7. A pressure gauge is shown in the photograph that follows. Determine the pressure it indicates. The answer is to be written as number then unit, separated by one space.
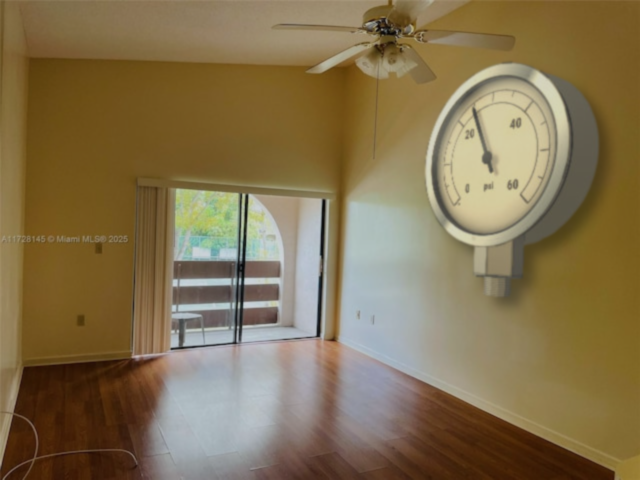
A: 25 psi
